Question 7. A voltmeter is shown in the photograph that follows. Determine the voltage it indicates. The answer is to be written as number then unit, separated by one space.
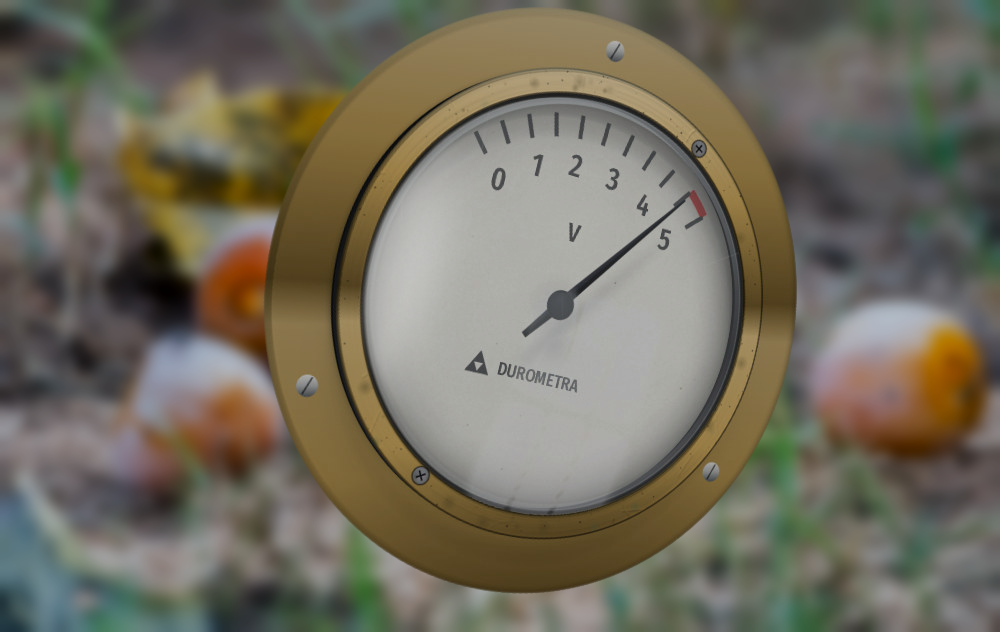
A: 4.5 V
